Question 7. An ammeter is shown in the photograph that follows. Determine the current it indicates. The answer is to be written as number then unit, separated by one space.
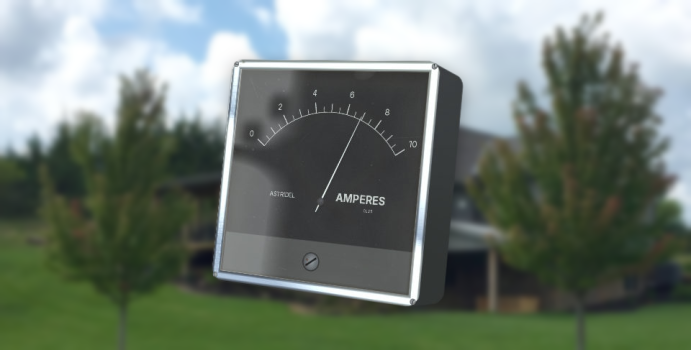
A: 7 A
